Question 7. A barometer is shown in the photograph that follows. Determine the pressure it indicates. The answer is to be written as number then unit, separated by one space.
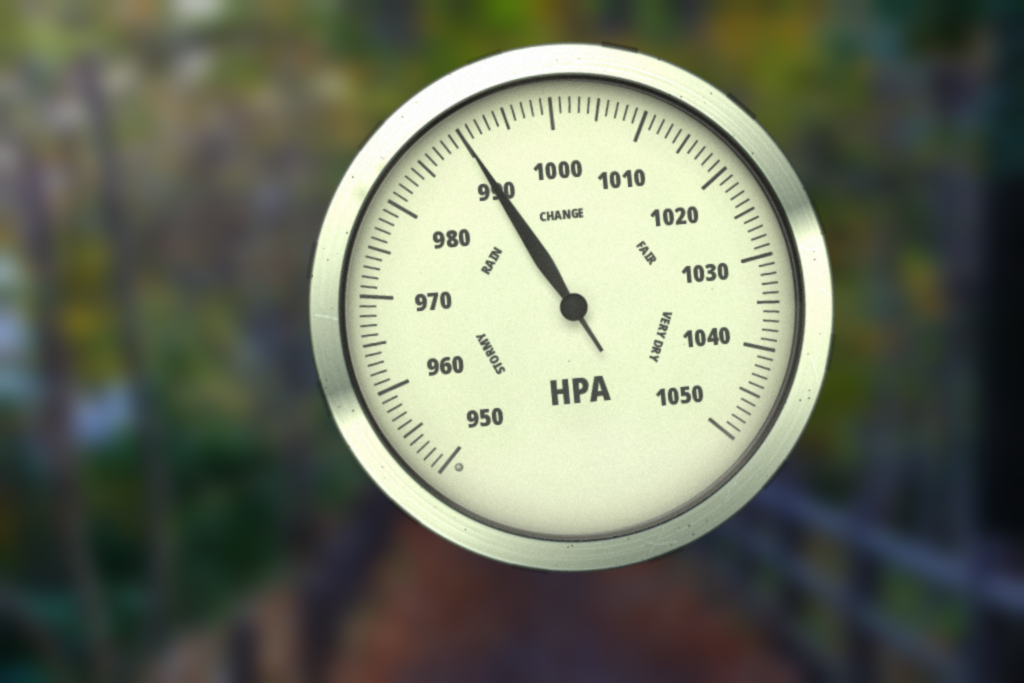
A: 990 hPa
